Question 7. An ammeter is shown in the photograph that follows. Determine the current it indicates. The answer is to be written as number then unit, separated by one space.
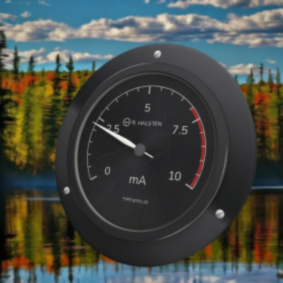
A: 2.25 mA
